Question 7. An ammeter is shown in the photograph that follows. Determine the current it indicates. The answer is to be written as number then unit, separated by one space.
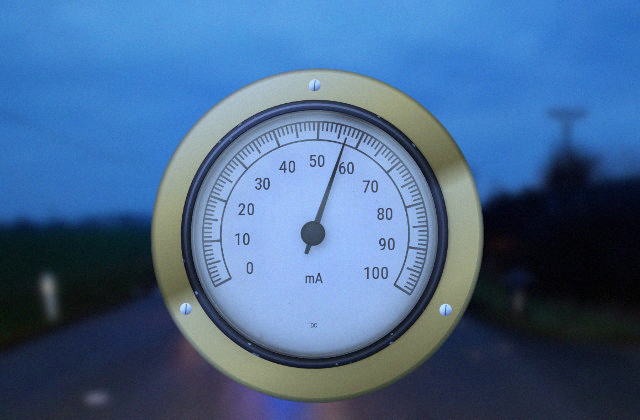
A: 57 mA
